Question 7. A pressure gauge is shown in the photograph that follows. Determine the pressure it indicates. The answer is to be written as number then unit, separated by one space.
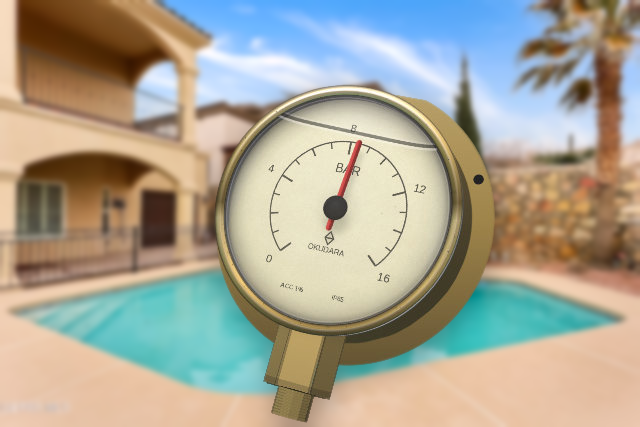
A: 8.5 bar
